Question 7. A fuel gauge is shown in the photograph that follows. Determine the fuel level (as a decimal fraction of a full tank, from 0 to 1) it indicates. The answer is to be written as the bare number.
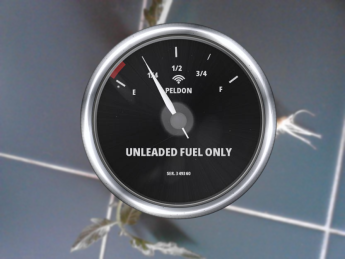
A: 0.25
